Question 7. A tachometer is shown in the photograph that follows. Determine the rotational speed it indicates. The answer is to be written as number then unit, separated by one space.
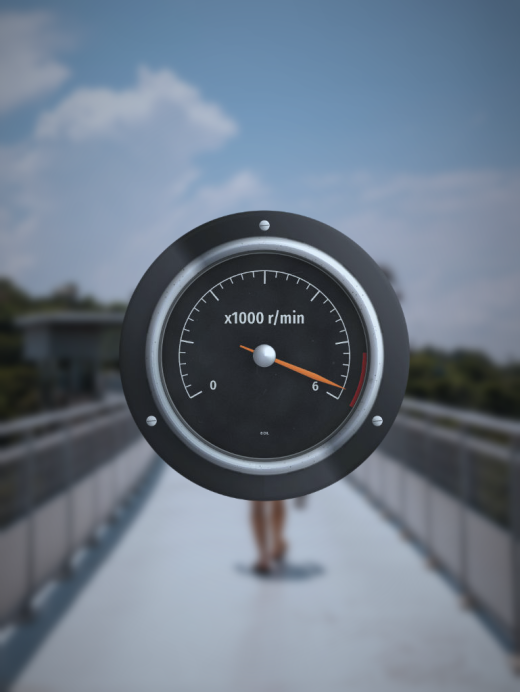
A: 5800 rpm
